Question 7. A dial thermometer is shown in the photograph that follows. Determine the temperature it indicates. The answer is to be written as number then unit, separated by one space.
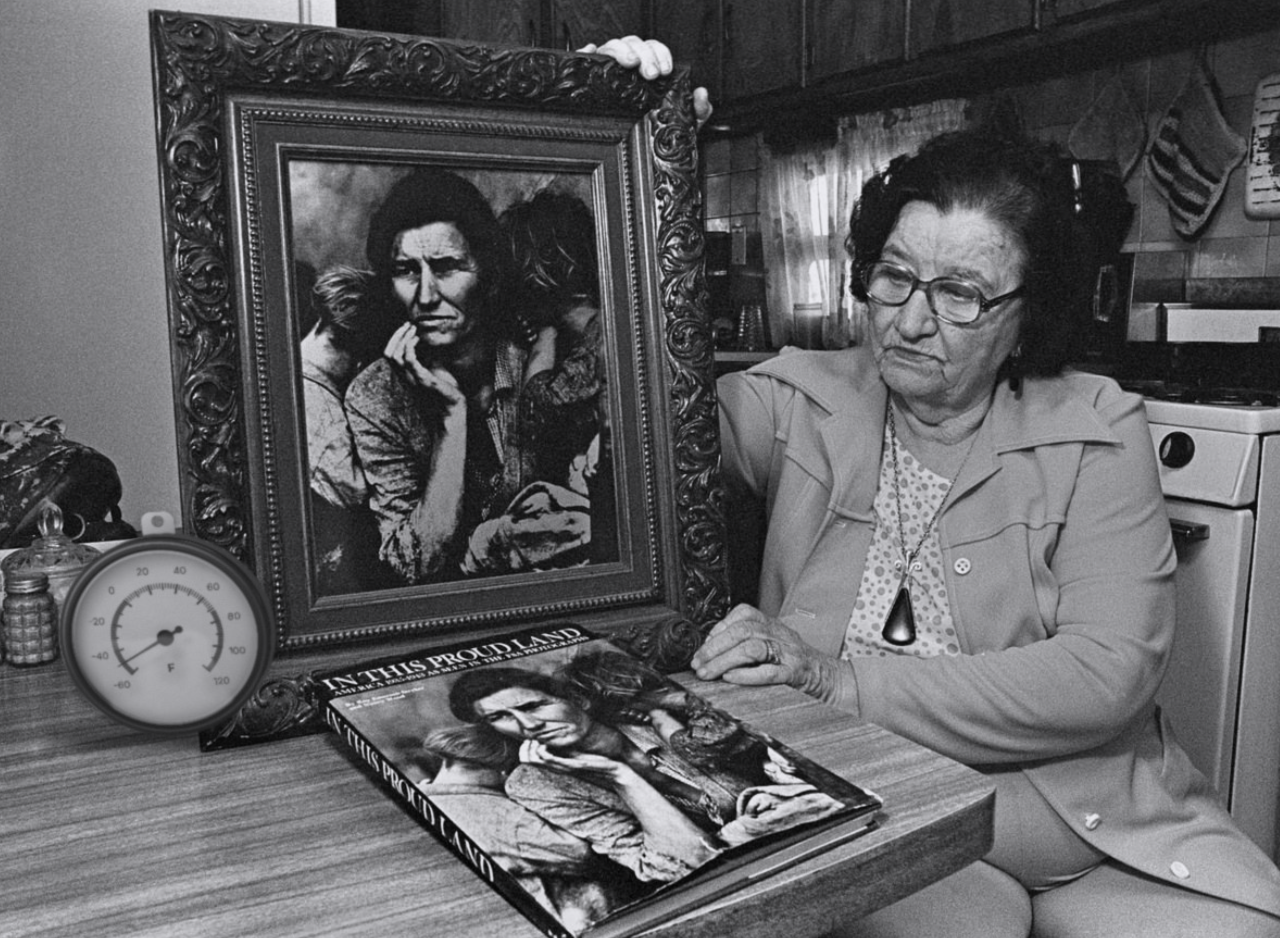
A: -50 °F
